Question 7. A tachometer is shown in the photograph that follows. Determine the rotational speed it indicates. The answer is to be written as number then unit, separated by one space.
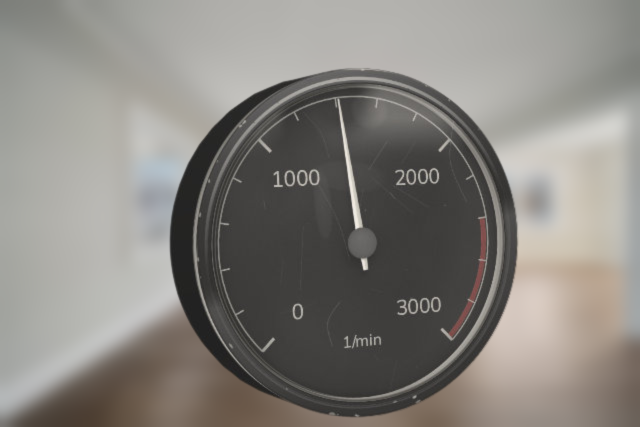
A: 1400 rpm
